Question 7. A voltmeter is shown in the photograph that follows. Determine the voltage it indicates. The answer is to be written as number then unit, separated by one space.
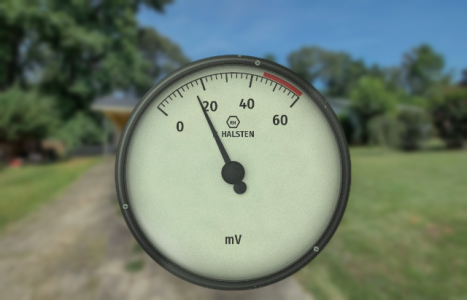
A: 16 mV
